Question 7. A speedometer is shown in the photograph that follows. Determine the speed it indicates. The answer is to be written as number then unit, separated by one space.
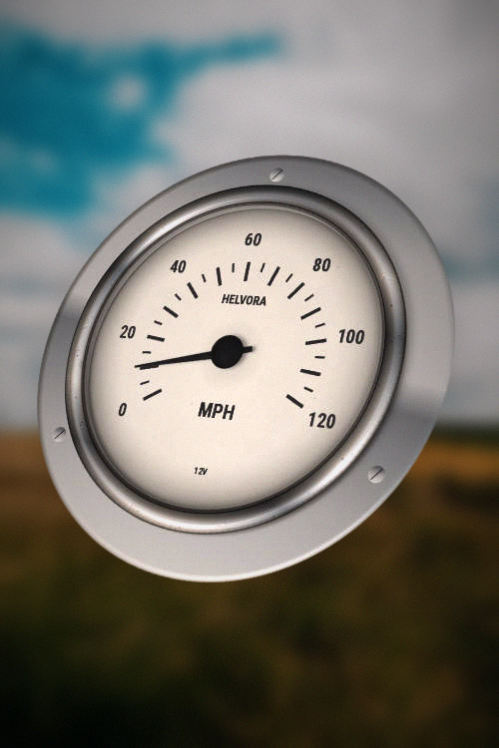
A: 10 mph
